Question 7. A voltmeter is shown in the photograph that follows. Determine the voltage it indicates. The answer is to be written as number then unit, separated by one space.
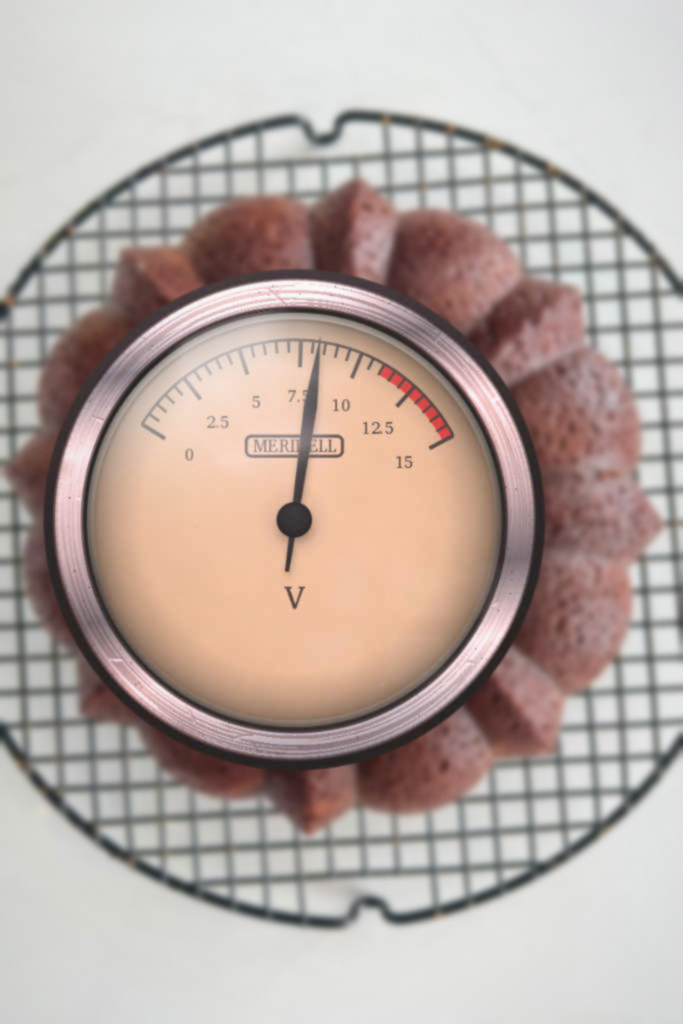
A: 8.25 V
